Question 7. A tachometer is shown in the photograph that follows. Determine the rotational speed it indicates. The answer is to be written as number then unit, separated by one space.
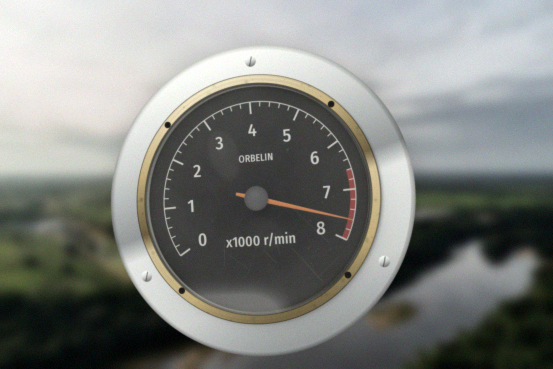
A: 7600 rpm
